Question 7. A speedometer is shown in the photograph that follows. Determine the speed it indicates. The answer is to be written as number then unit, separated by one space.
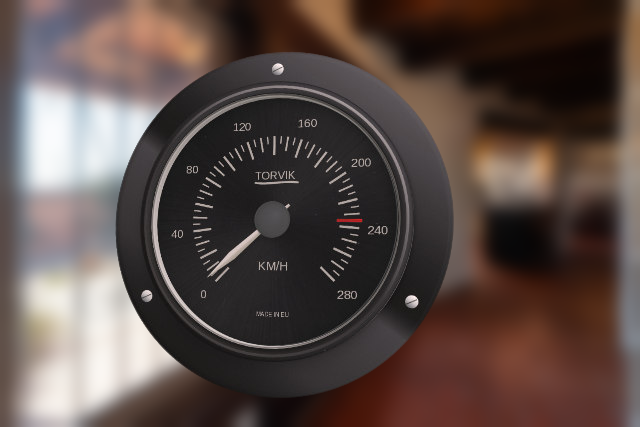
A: 5 km/h
